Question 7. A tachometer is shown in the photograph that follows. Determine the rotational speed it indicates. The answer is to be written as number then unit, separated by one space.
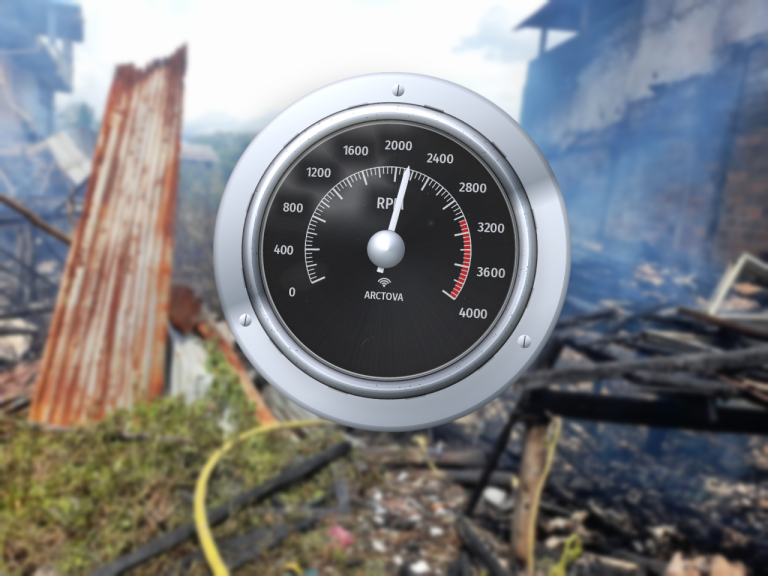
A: 2150 rpm
